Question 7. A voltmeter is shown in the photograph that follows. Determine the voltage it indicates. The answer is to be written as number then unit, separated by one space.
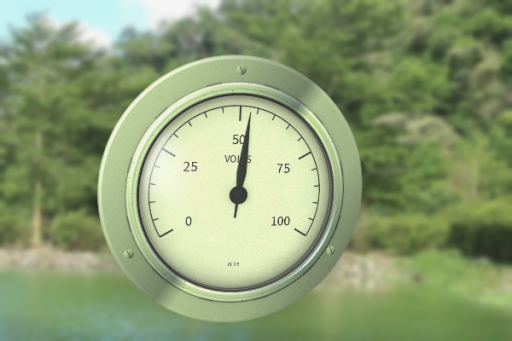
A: 52.5 V
